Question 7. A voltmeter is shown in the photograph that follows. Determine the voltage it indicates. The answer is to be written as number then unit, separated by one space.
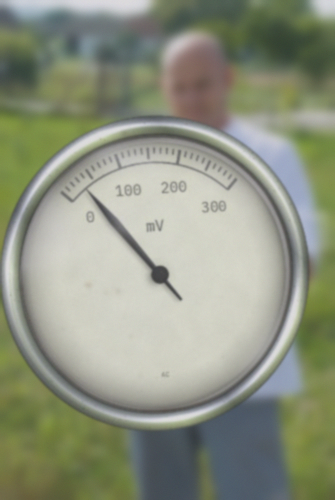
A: 30 mV
